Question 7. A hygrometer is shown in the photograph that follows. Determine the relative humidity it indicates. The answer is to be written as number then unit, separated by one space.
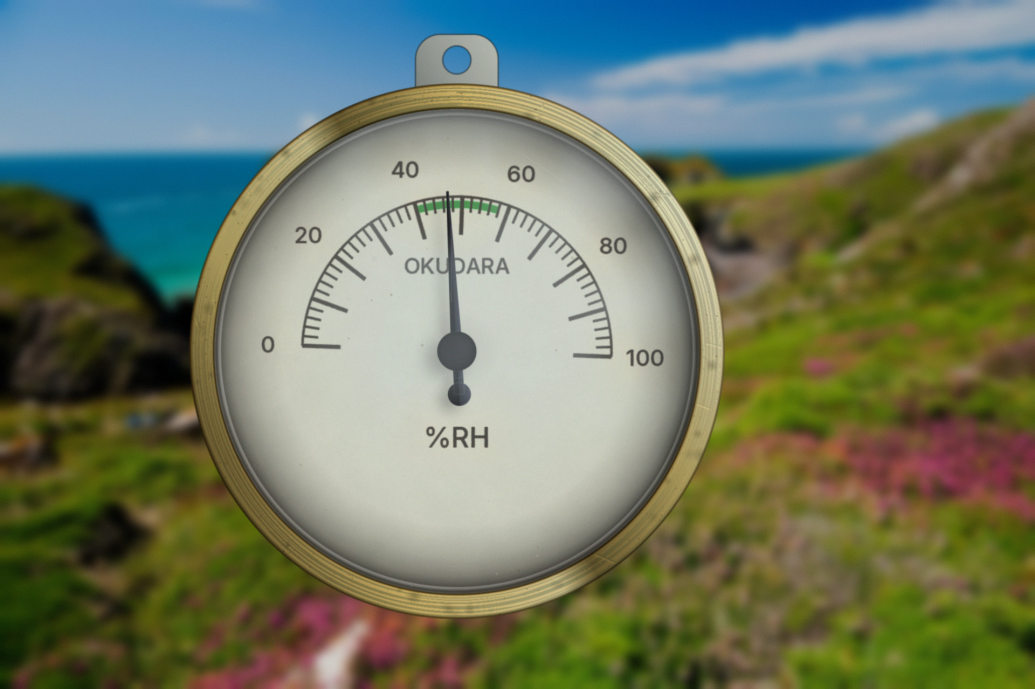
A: 47 %
